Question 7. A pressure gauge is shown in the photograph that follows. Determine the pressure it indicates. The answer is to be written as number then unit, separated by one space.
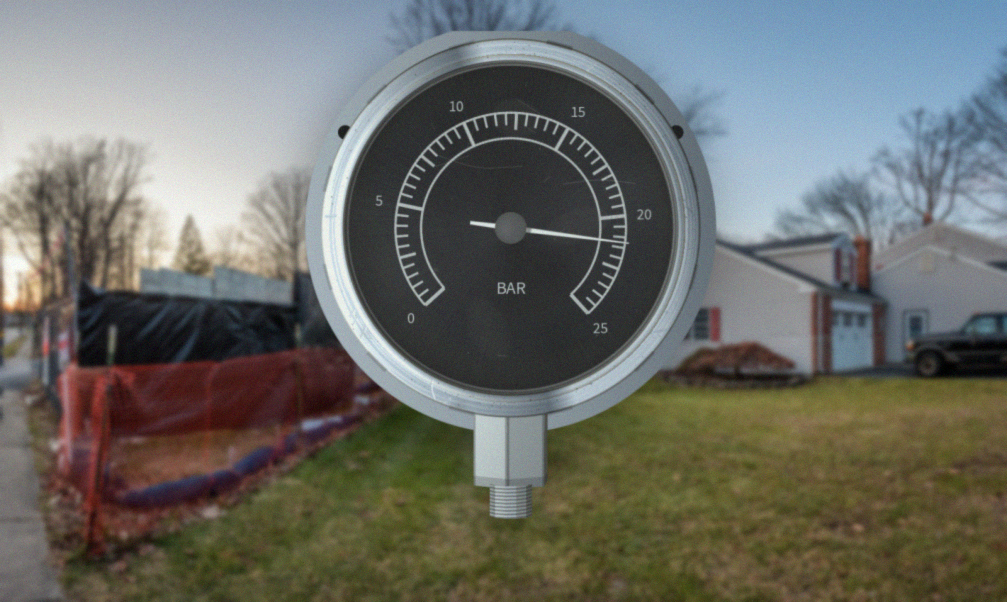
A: 21.25 bar
